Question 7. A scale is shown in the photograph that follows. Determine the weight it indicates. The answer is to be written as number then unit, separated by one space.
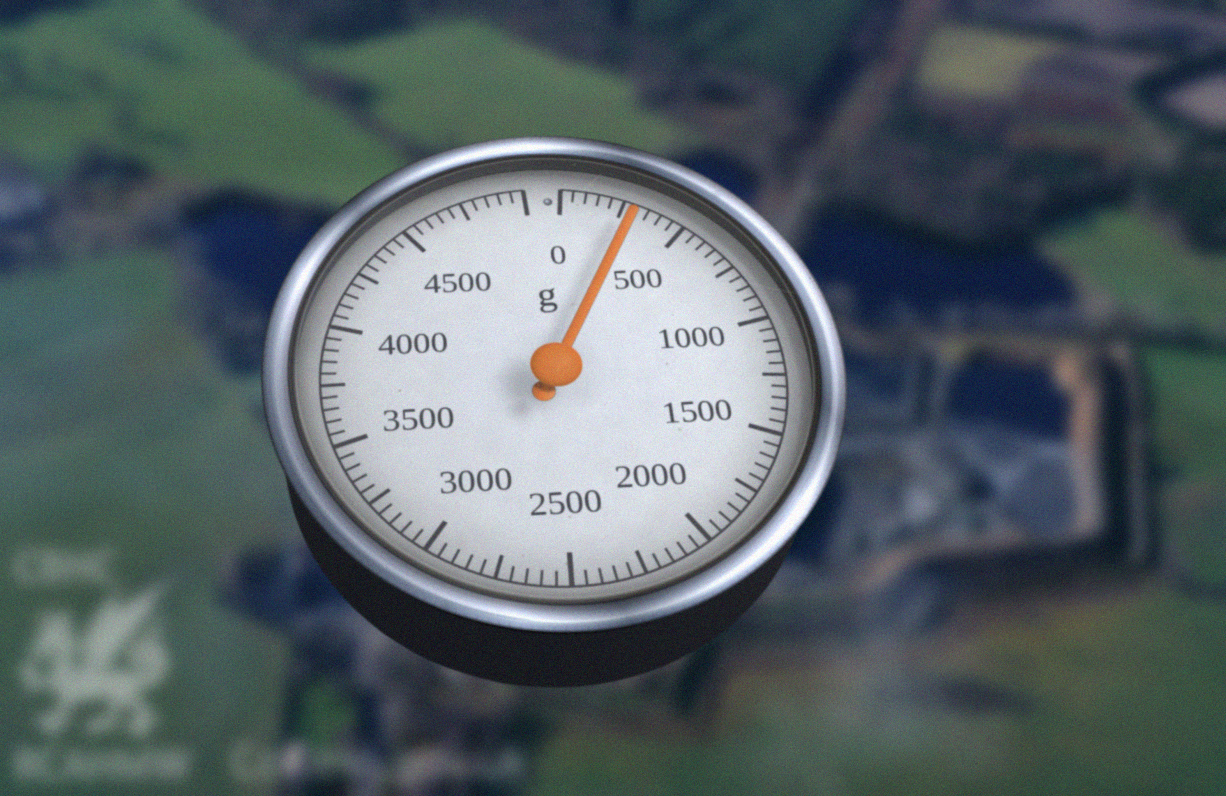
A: 300 g
